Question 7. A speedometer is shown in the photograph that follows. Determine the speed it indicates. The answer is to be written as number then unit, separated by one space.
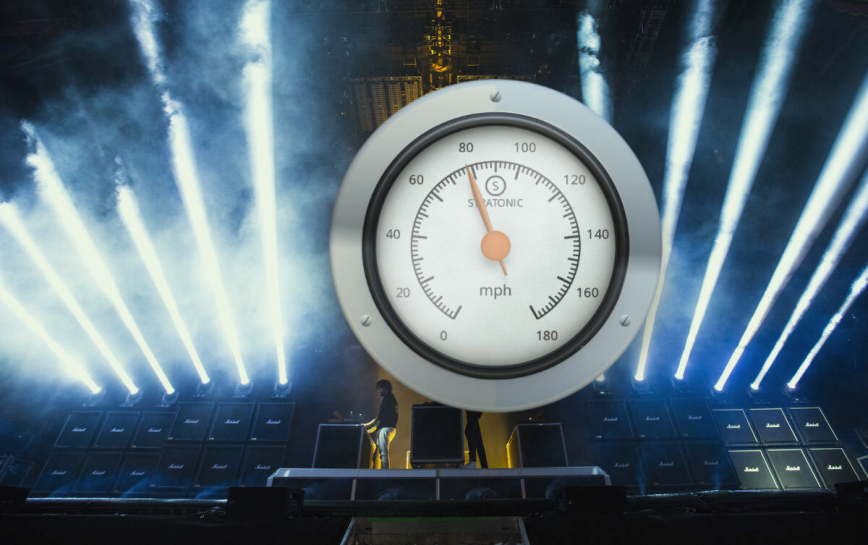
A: 78 mph
